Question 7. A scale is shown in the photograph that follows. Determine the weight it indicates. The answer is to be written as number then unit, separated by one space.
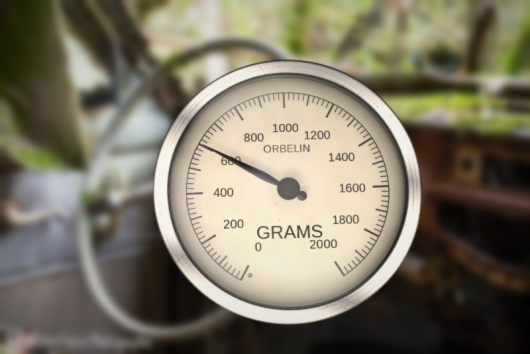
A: 600 g
